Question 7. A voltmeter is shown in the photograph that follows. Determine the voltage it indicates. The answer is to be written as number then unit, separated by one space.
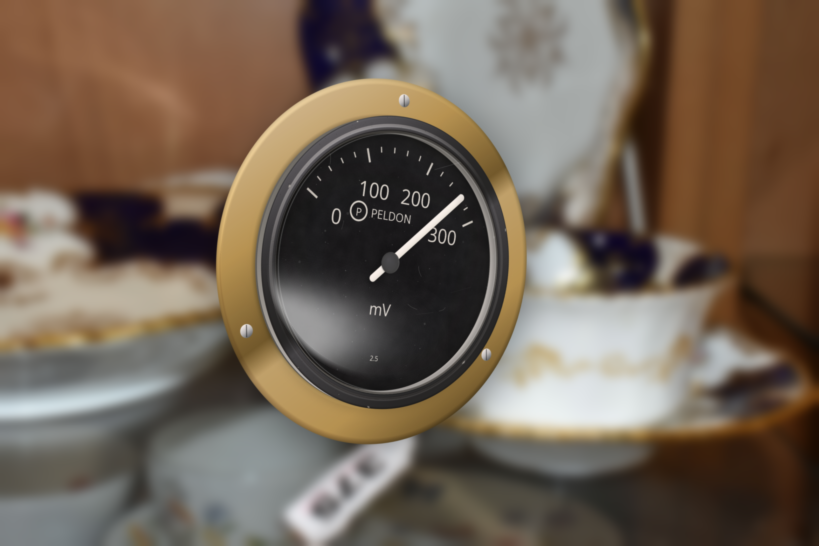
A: 260 mV
